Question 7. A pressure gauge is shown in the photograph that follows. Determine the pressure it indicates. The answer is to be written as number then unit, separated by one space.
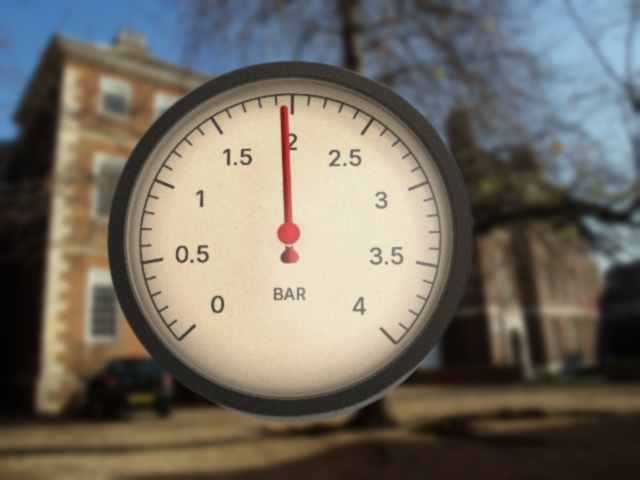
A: 1.95 bar
